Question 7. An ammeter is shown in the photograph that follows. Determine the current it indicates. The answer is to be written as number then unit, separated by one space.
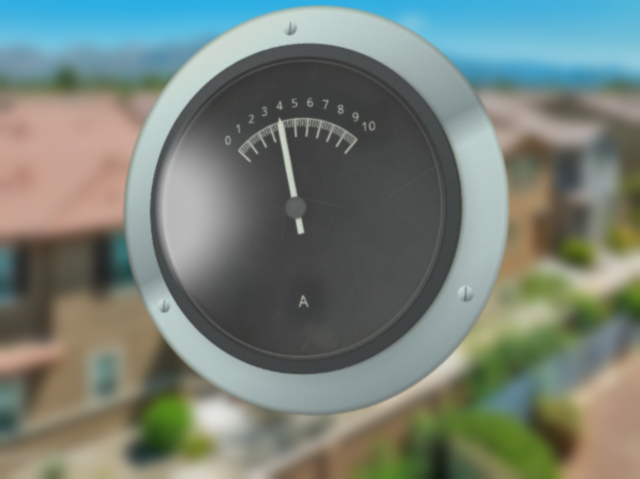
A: 4 A
